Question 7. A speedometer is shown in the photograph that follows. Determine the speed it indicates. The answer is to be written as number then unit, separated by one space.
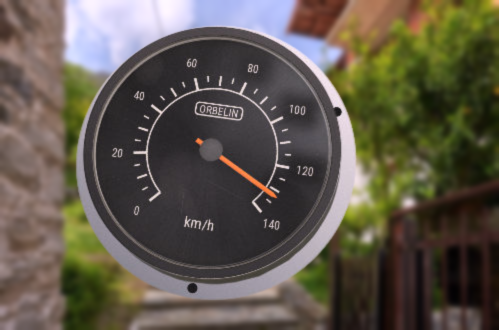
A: 132.5 km/h
